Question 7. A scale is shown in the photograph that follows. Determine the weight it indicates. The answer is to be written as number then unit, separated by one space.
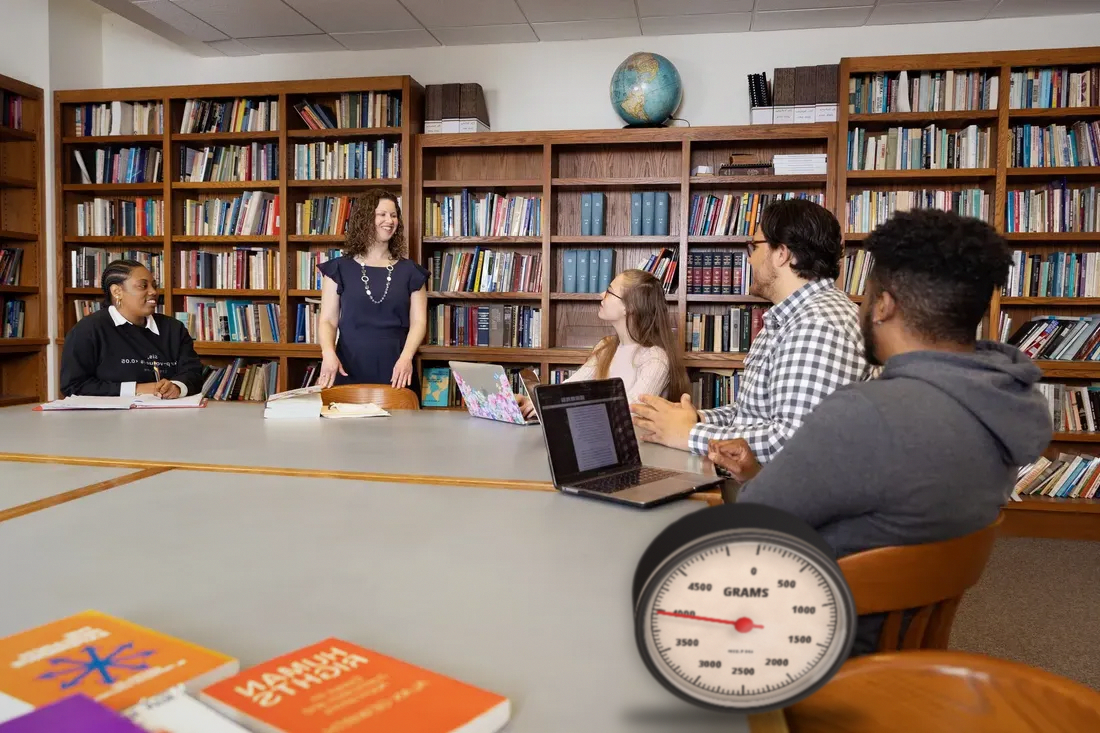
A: 4000 g
